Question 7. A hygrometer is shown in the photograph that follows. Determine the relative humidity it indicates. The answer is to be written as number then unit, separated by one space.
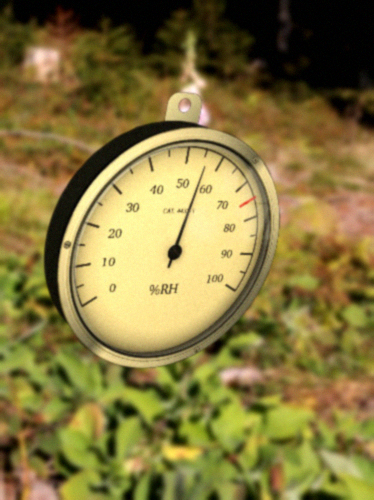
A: 55 %
